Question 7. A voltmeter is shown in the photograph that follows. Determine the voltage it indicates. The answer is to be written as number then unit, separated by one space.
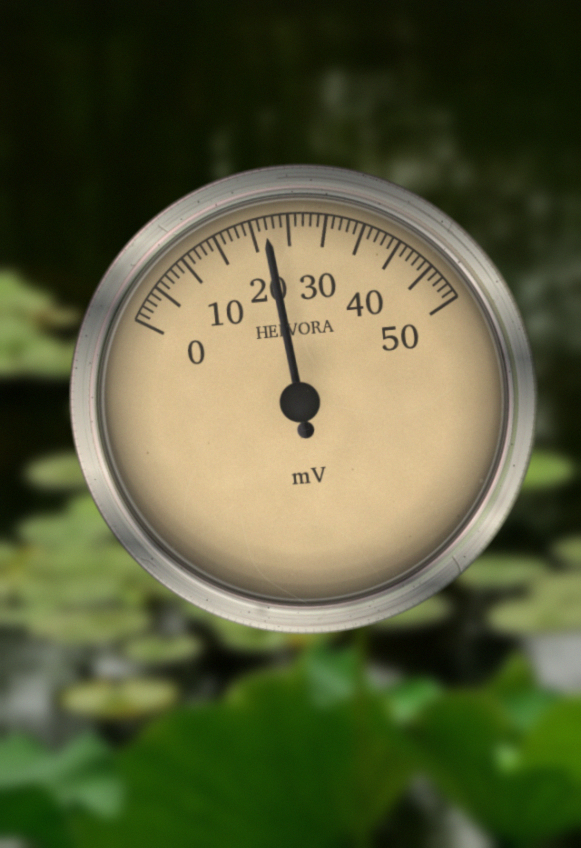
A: 22 mV
